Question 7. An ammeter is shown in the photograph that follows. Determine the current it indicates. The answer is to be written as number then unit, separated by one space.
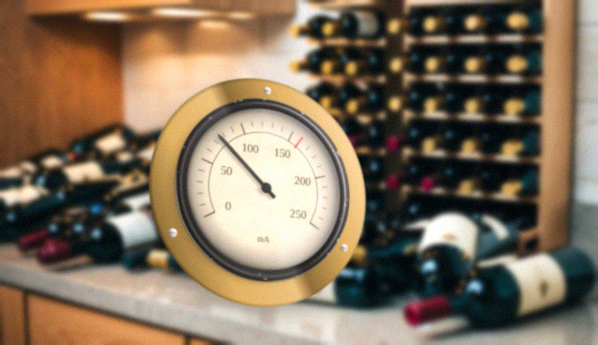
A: 75 mA
